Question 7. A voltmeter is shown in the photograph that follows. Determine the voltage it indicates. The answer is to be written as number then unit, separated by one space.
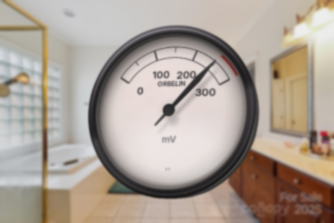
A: 250 mV
